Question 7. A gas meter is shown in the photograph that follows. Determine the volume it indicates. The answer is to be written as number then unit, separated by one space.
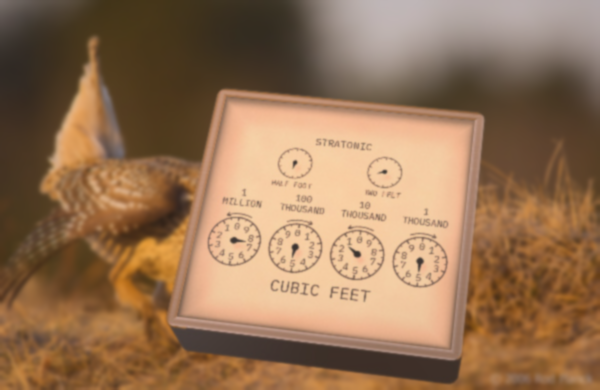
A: 751500 ft³
